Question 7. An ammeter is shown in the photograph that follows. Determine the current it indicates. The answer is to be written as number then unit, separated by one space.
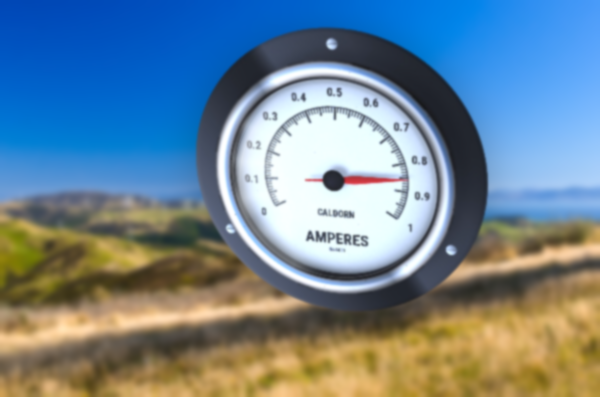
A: 0.85 A
